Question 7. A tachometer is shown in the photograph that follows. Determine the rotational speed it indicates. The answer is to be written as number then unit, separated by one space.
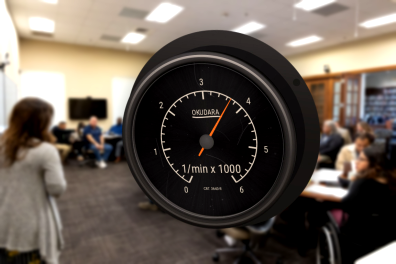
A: 3700 rpm
